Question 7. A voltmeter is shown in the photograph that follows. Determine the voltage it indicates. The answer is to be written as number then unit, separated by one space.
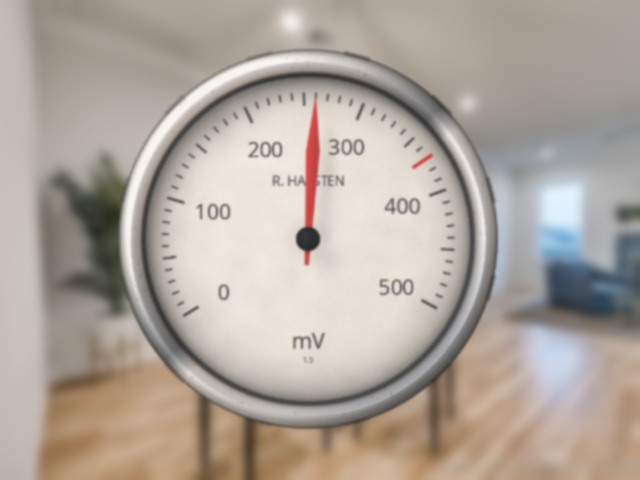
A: 260 mV
